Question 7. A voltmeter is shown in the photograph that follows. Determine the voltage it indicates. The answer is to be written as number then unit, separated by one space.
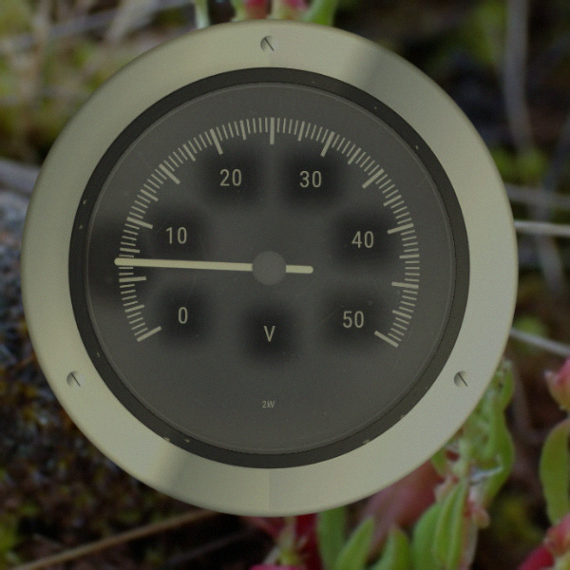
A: 6.5 V
